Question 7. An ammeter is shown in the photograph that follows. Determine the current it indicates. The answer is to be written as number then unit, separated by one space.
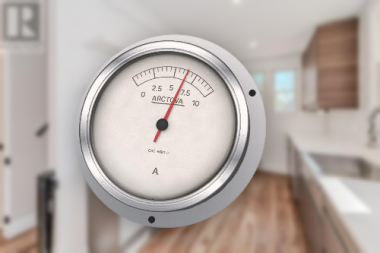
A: 6.5 A
